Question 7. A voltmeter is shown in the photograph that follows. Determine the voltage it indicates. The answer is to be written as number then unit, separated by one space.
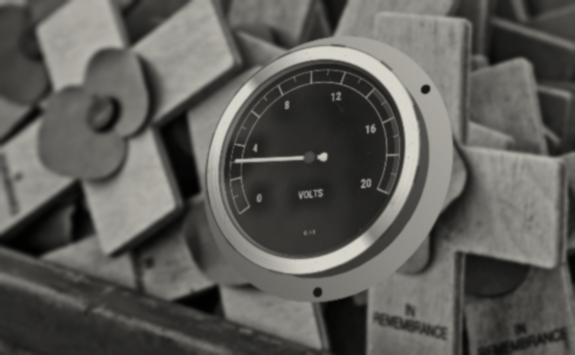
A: 3 V
